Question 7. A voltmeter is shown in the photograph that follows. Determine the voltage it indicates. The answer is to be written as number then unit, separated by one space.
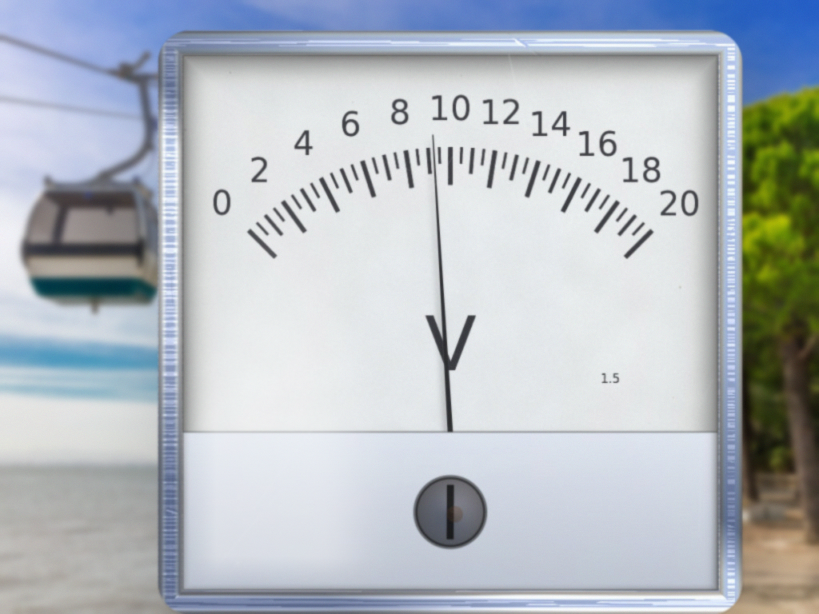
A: 9.25 V
